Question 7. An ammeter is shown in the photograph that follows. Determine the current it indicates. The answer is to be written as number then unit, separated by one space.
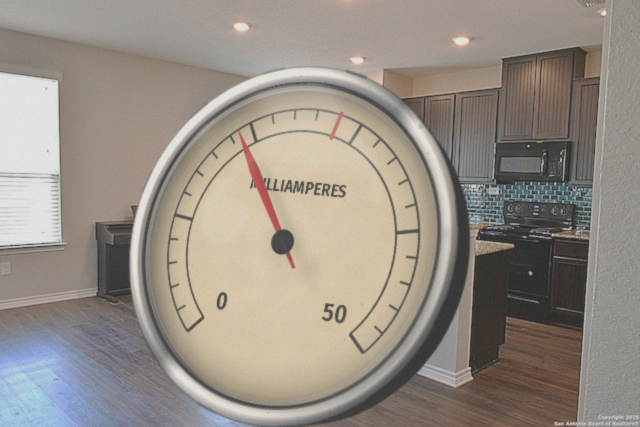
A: 19 mA
